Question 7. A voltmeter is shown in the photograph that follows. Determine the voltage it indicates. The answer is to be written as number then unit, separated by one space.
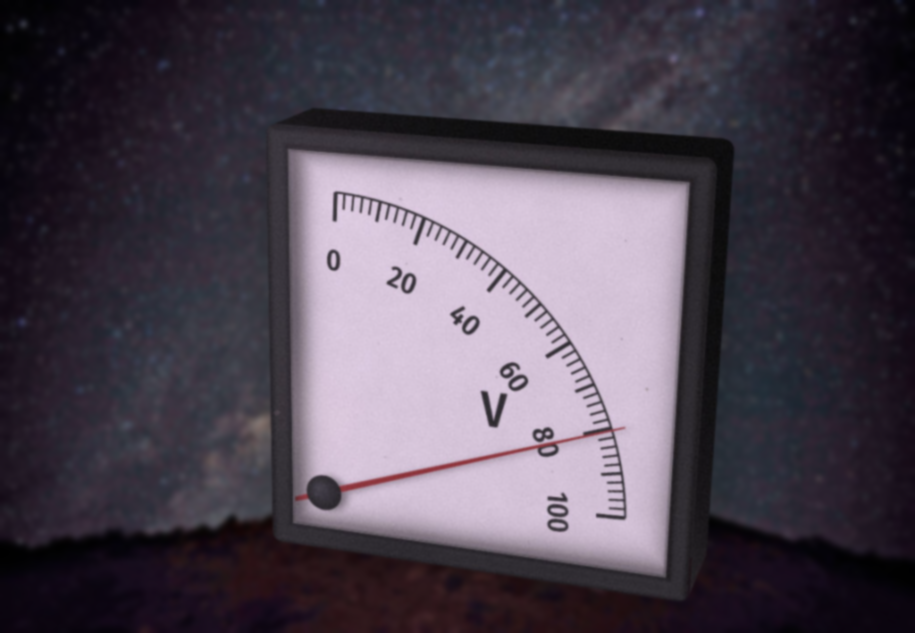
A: 80 V
